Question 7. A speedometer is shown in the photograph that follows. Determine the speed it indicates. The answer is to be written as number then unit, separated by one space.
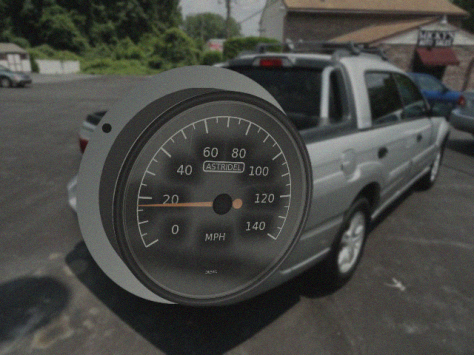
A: 17.5 mph
